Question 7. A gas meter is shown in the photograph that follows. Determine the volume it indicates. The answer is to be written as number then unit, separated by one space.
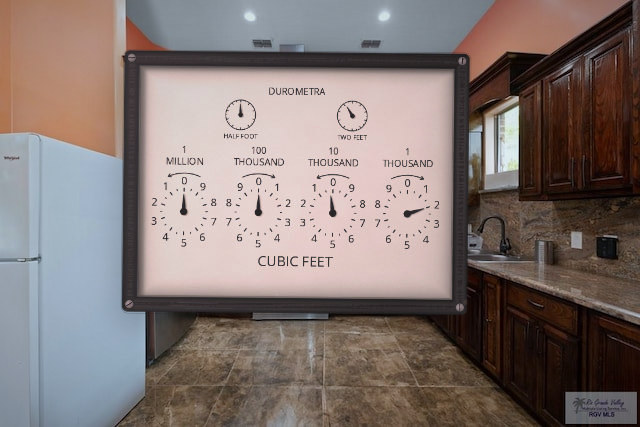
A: 200 ft³
